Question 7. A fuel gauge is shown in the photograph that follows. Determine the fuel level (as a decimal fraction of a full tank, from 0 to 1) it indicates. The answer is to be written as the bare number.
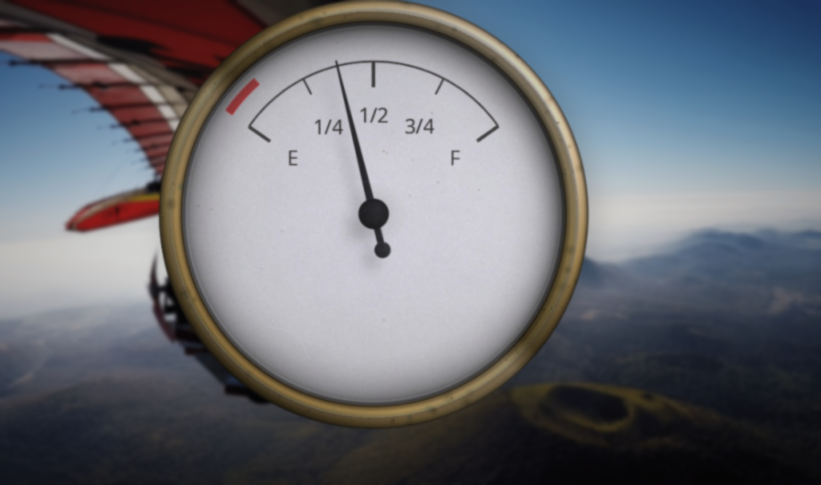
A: 0.375
